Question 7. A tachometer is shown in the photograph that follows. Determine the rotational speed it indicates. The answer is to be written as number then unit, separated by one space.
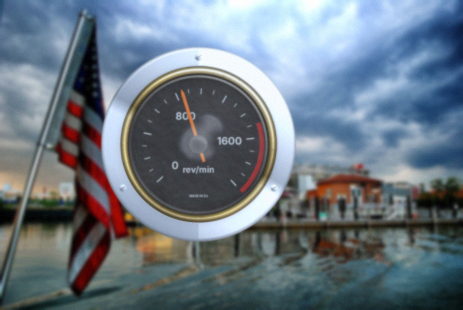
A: 850 rpm
